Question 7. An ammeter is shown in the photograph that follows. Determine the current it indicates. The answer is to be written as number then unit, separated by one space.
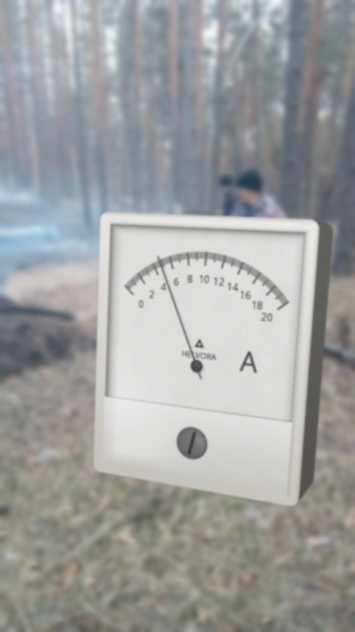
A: 5 A
